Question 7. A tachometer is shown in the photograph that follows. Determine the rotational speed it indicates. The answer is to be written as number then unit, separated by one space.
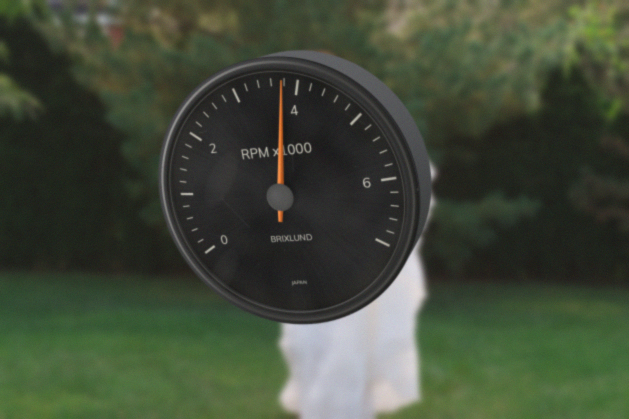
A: 3800 rpm
